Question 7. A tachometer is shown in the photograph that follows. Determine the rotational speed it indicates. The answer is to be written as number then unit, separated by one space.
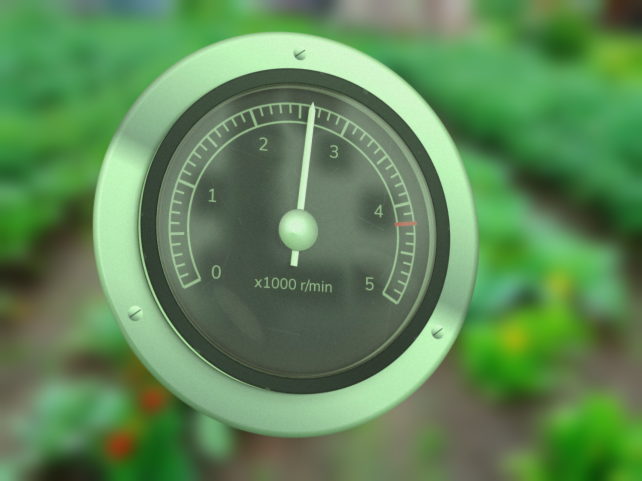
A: 2600 rpm
